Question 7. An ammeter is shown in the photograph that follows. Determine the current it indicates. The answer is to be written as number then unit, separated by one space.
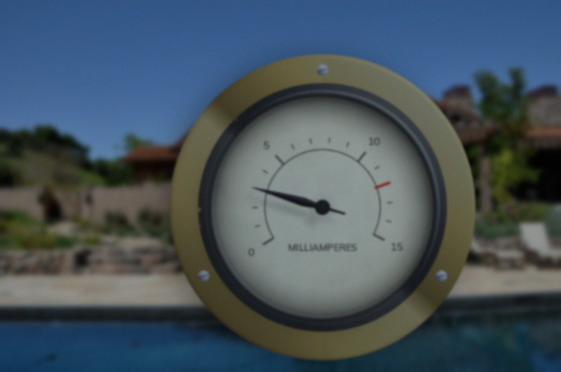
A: 3 mA
